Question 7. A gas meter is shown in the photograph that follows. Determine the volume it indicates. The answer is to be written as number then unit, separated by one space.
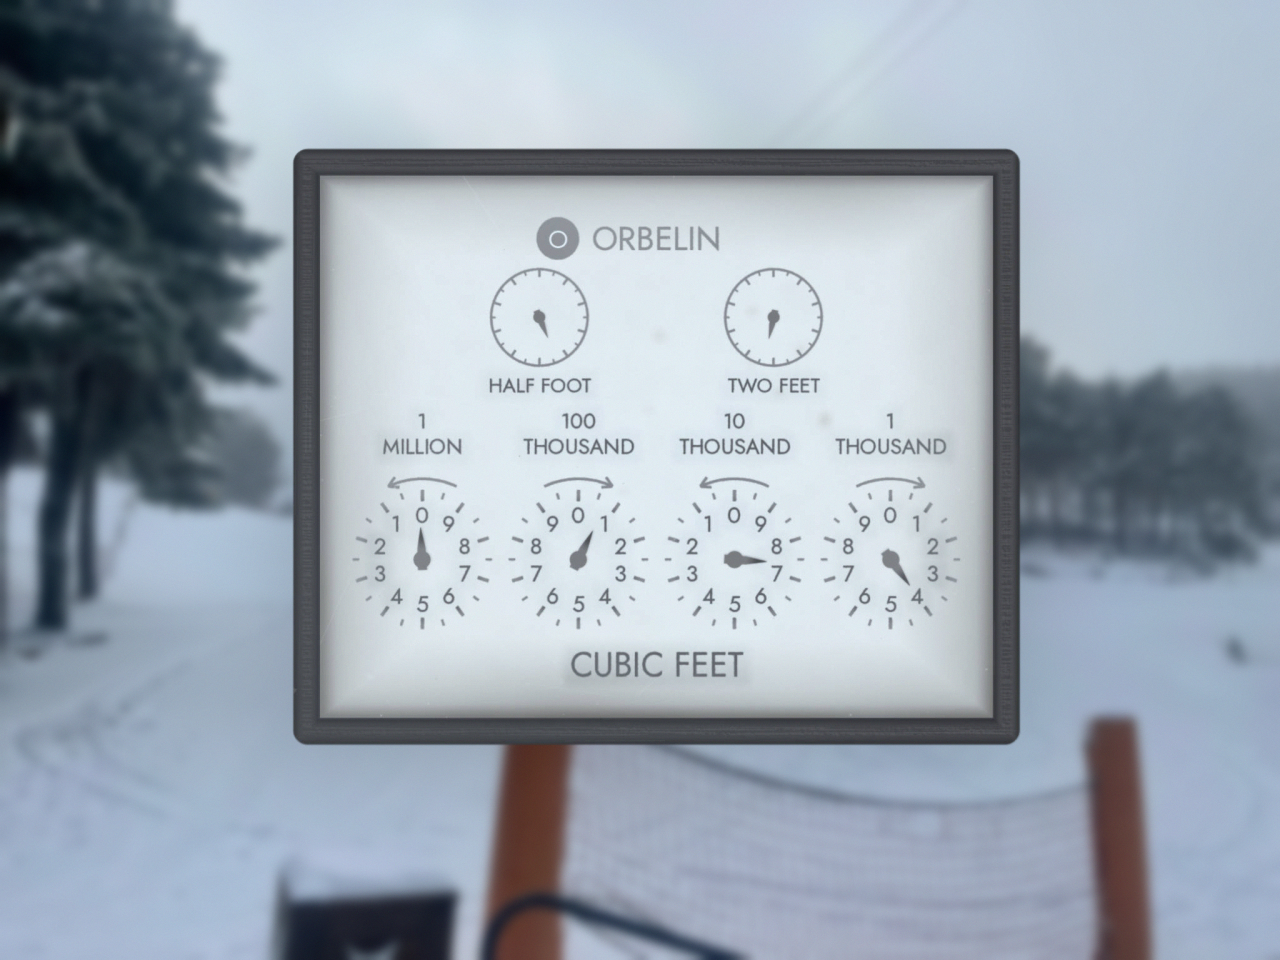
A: 7400 ft³
